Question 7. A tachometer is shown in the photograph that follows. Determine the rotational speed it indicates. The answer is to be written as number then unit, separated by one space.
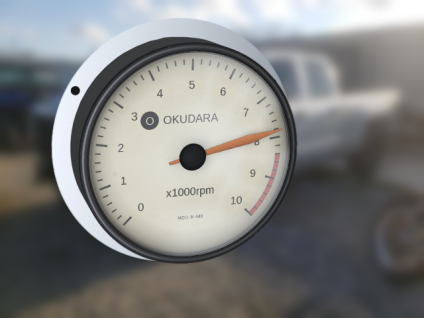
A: 7800 rpm
